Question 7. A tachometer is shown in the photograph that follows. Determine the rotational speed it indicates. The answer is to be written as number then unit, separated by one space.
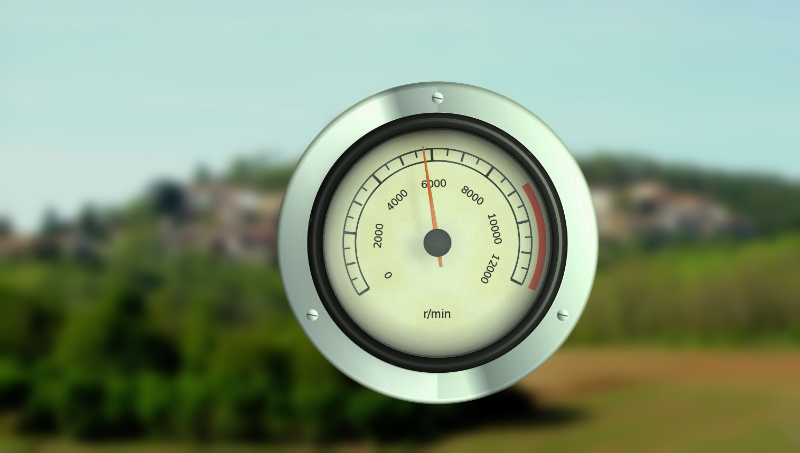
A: 5750 rpm
